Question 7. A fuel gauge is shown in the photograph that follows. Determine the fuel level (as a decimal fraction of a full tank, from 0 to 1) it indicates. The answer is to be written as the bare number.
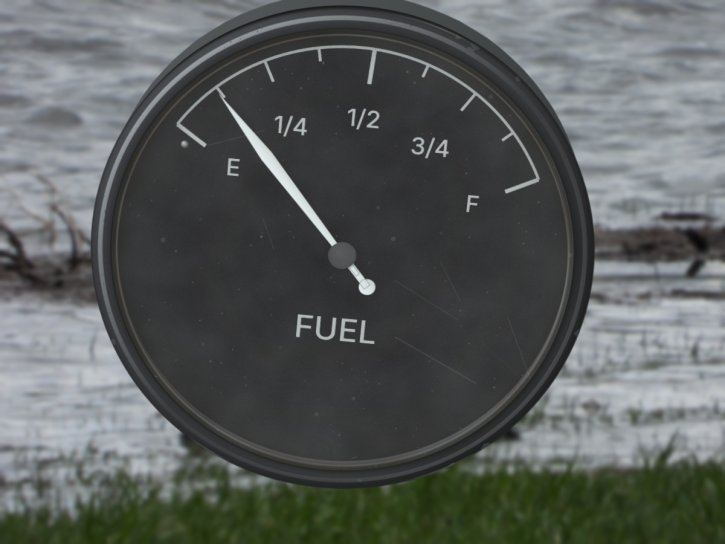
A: 0.125
